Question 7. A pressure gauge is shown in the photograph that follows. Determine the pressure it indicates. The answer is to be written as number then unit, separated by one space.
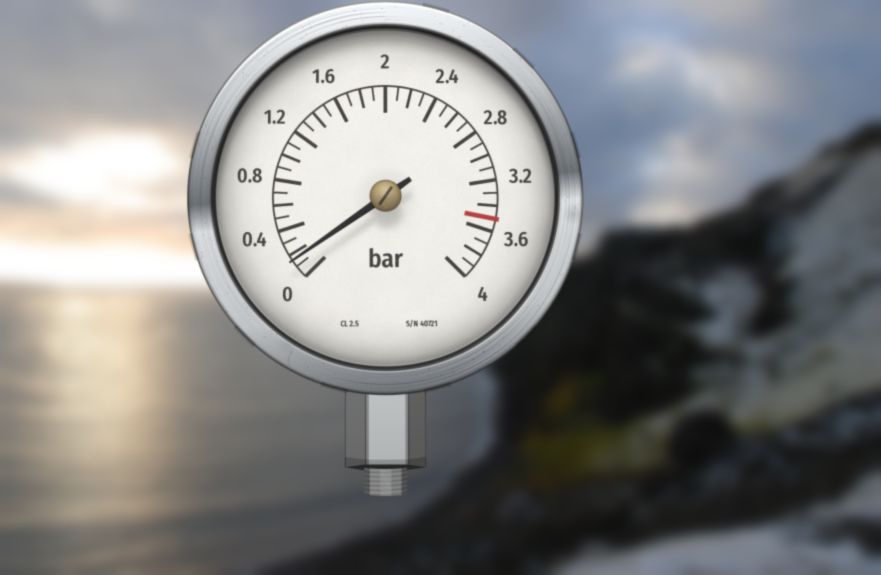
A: 0.15 bar
